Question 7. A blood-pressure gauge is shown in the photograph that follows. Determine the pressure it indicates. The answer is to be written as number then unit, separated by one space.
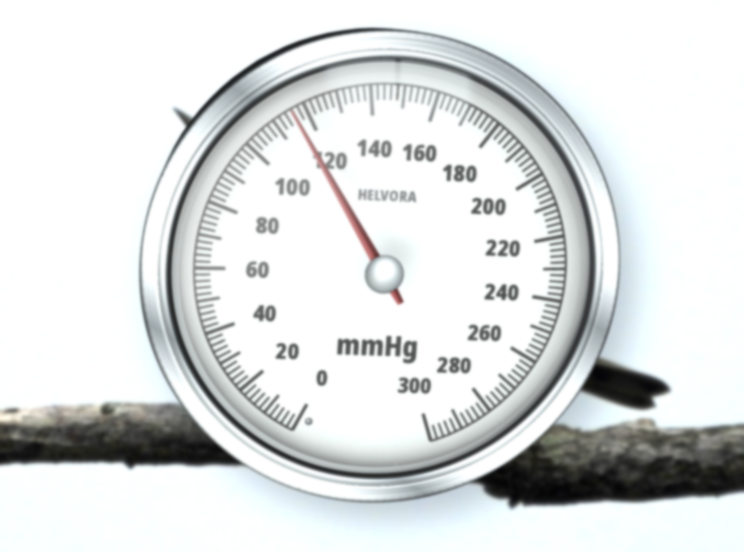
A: 116 mmHg
